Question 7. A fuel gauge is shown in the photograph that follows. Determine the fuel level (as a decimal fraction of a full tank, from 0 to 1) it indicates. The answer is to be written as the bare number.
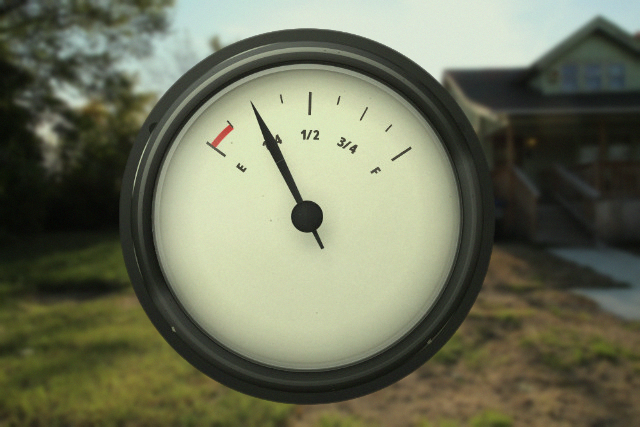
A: 0.25
